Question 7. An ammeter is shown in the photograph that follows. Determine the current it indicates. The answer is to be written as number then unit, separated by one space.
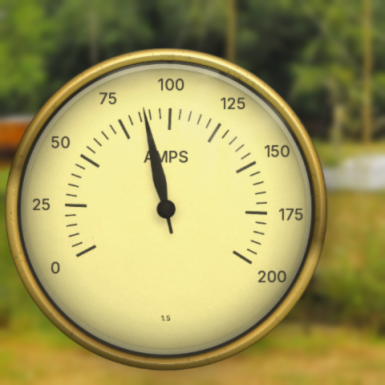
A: 87.5 A
